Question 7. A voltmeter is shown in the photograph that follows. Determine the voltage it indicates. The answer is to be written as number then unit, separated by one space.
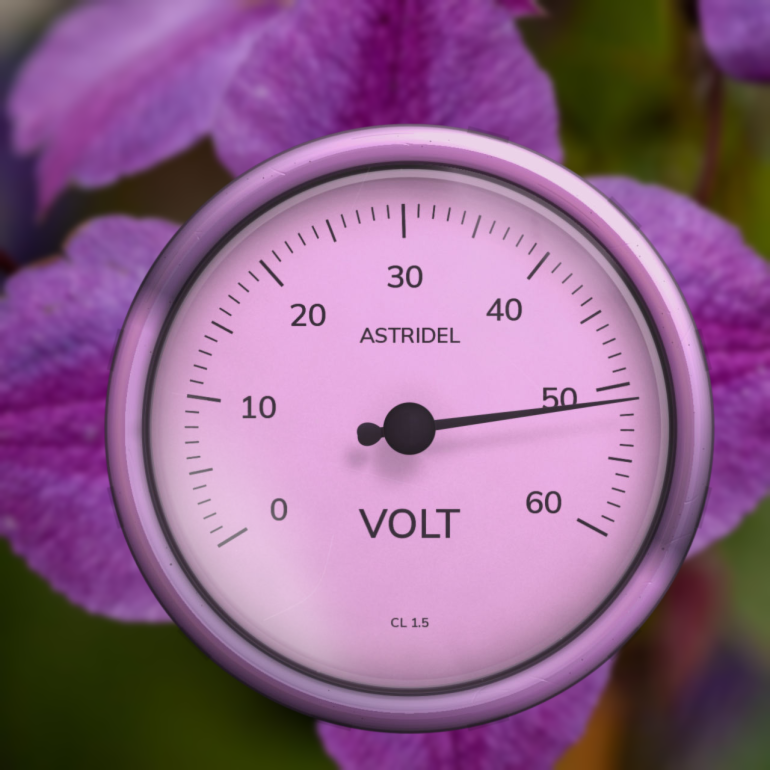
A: 51 V
